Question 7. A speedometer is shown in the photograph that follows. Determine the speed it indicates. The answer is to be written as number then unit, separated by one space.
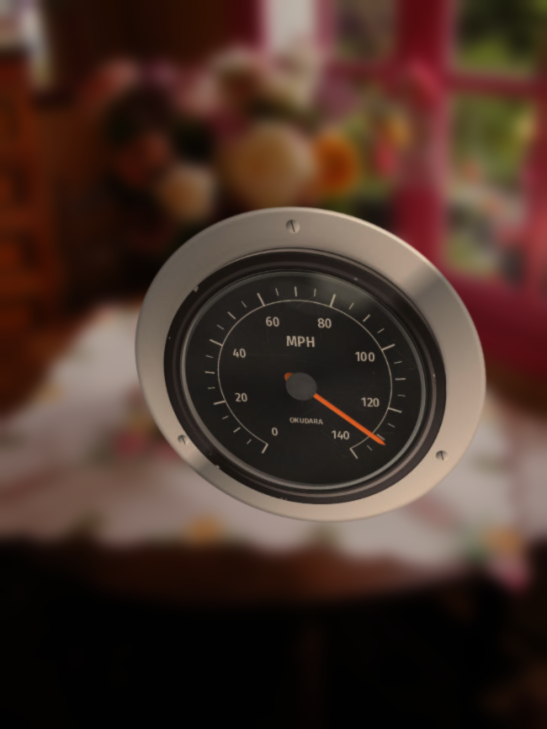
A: 130 mph
